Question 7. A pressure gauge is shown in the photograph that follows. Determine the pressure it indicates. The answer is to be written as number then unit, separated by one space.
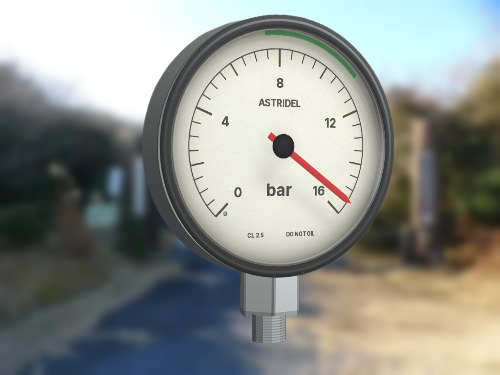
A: 15.5 bar
